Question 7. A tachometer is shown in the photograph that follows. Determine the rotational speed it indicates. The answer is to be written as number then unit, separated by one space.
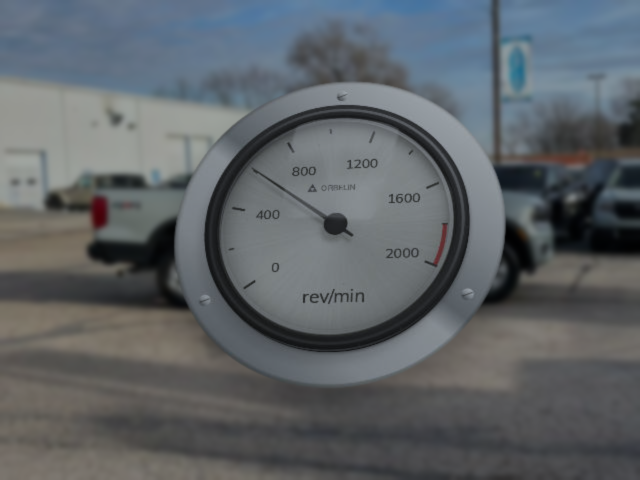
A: 600 rpm
